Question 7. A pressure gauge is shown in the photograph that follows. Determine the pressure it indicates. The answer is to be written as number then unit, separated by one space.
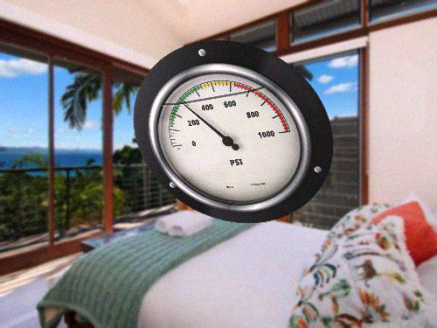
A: 300 psi
